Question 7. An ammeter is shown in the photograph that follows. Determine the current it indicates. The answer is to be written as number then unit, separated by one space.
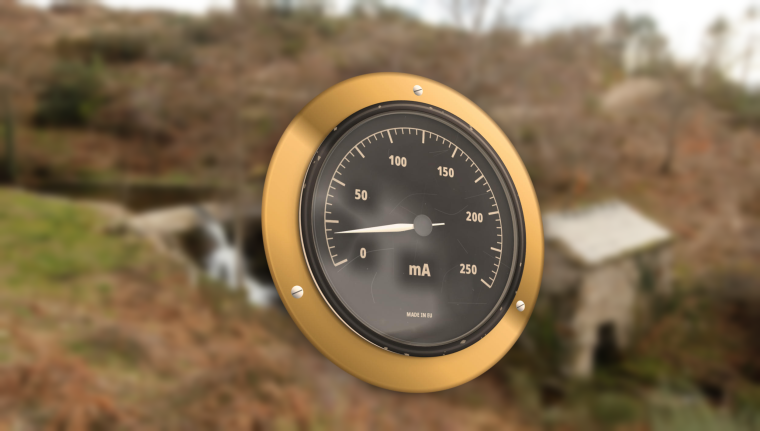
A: 17.5 mA
